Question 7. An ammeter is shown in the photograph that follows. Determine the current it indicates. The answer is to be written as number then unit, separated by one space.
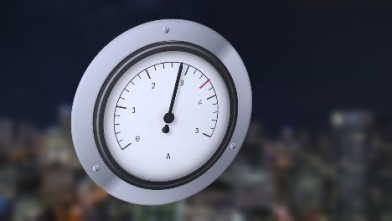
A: 2.8 A
